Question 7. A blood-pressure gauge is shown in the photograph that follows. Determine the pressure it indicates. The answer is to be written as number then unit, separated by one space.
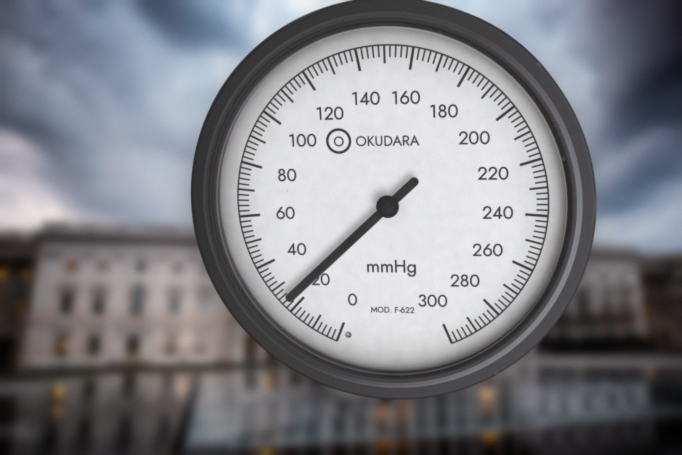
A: 24 mmHg
